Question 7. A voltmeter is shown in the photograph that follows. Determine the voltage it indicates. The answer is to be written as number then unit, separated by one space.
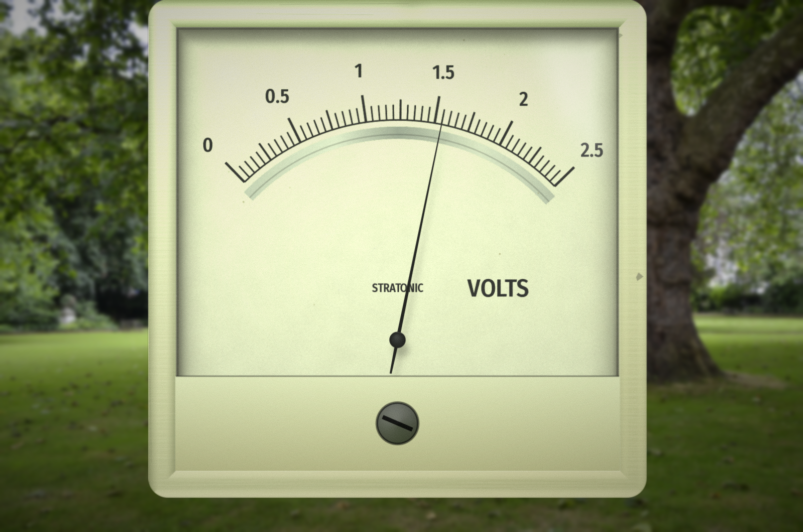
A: 1.55 V
